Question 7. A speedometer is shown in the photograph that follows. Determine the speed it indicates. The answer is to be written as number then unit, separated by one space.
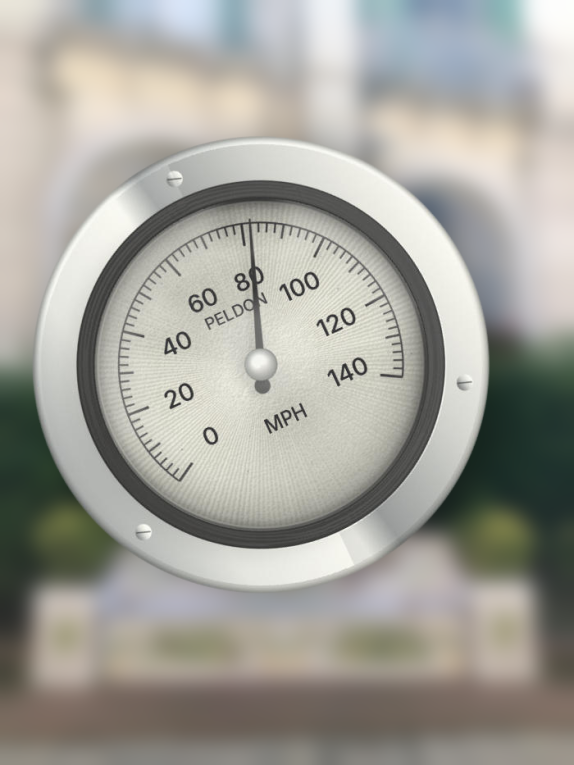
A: 82 mph
